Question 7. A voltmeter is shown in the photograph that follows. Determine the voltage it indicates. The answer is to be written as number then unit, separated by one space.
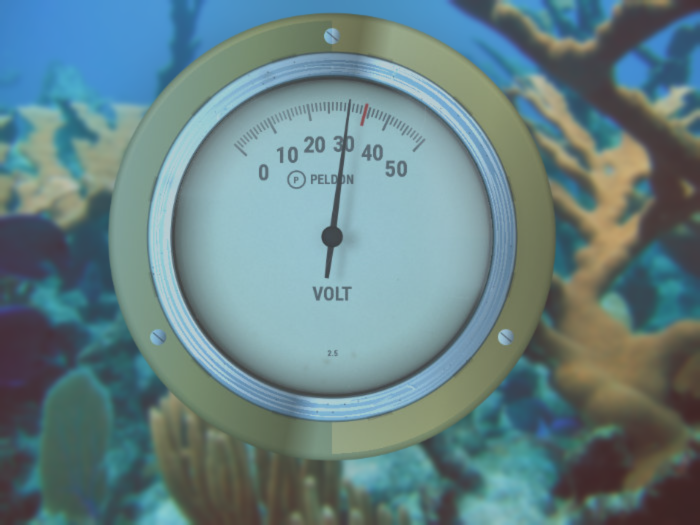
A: 30 V
